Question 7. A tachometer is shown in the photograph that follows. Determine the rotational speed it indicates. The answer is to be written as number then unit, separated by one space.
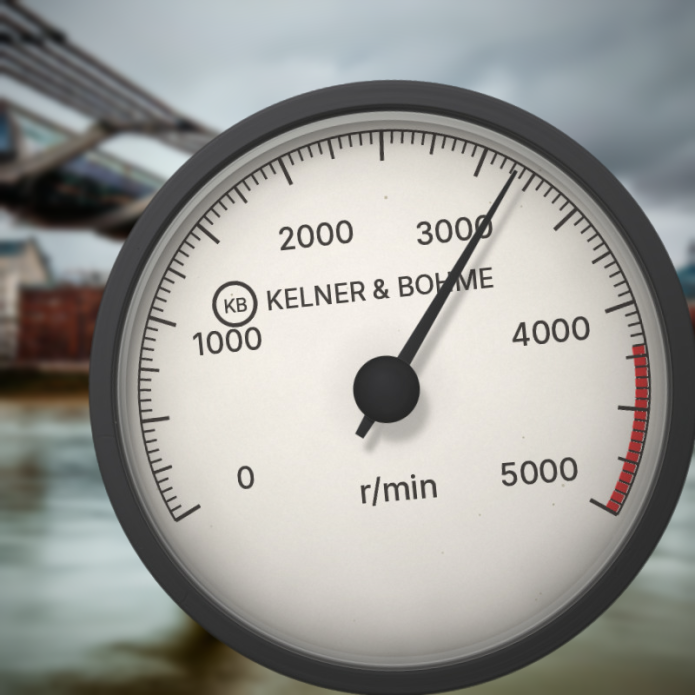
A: 3175 rpm
